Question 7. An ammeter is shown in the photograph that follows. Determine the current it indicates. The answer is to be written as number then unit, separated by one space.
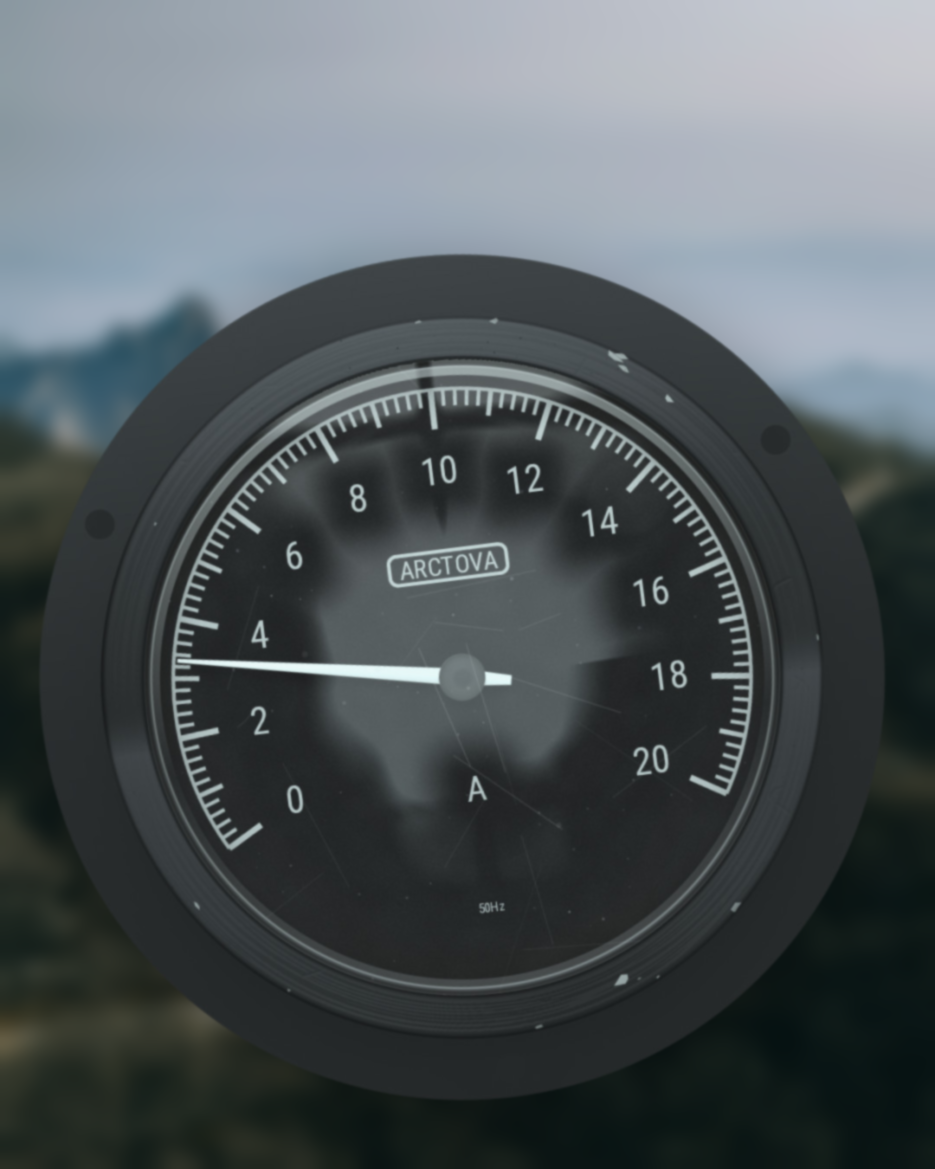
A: 3.3 A
